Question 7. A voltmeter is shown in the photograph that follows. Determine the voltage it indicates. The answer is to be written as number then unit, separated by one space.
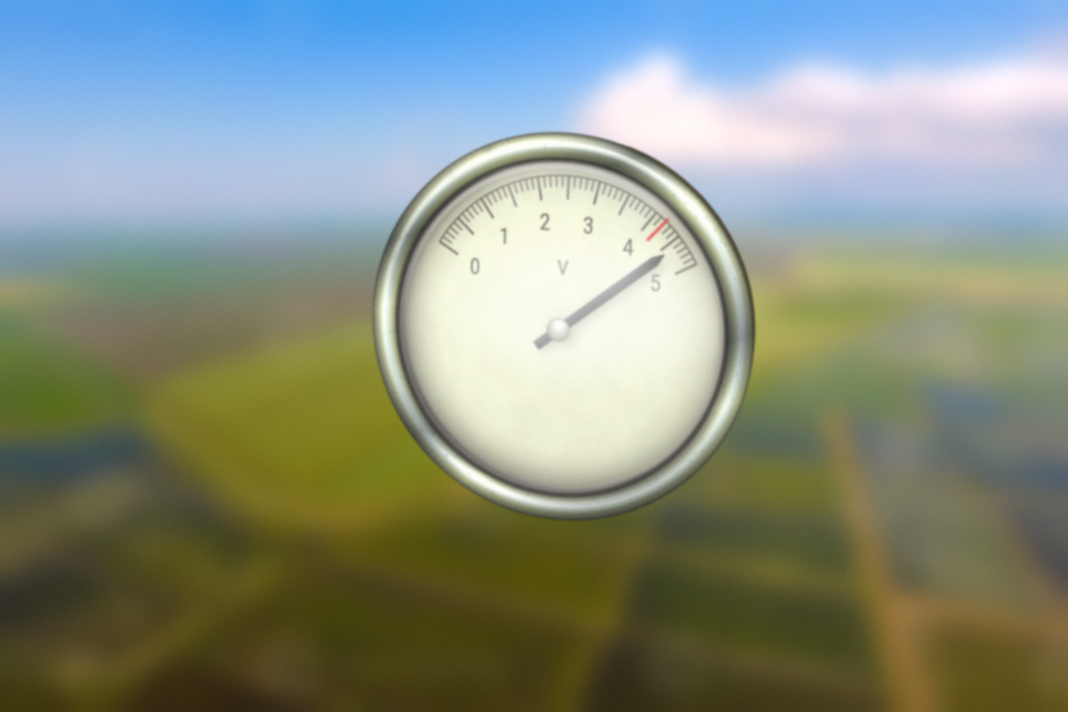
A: 4.6 V
